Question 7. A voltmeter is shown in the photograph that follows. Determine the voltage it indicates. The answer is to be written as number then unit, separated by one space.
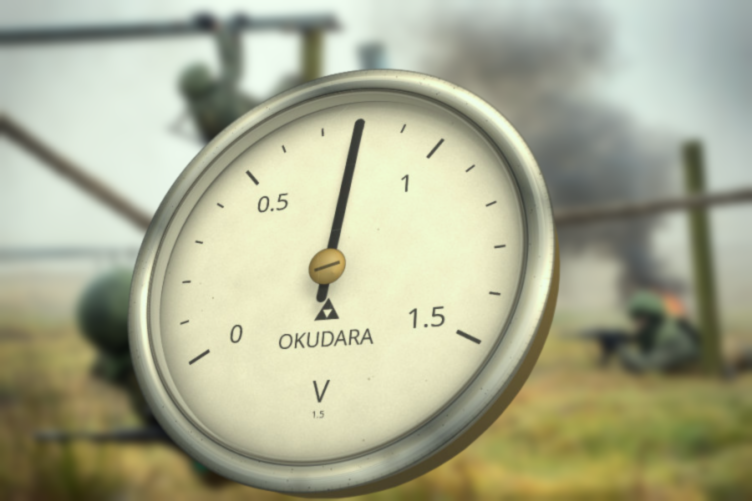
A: 0.8 V
